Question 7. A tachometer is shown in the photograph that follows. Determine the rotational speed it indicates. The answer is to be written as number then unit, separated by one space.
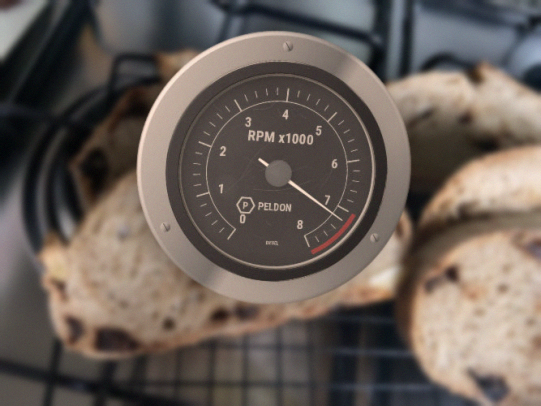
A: 7200 rpm
